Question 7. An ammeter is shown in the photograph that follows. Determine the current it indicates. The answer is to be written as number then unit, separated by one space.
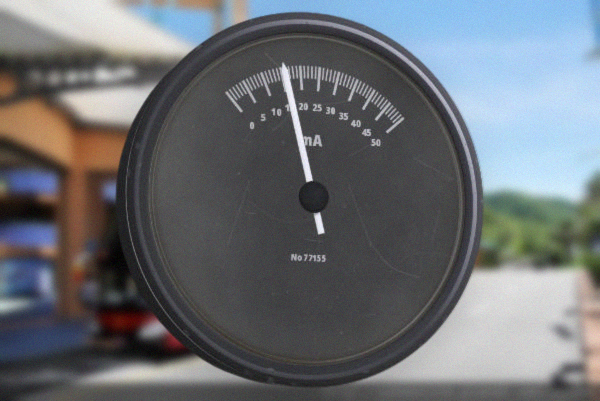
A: 15 mA
